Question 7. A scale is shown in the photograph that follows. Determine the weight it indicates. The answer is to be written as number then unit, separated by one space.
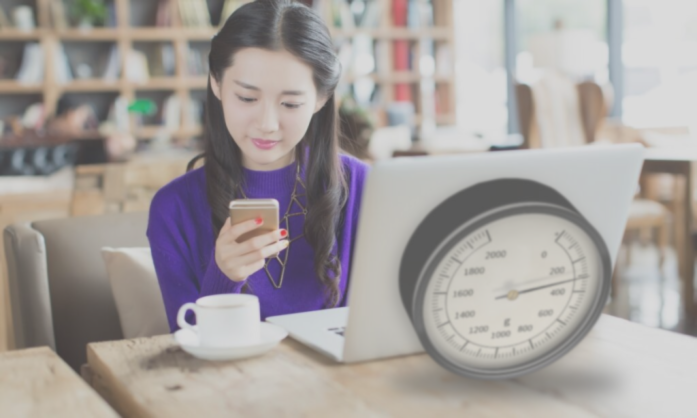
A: 300 g
